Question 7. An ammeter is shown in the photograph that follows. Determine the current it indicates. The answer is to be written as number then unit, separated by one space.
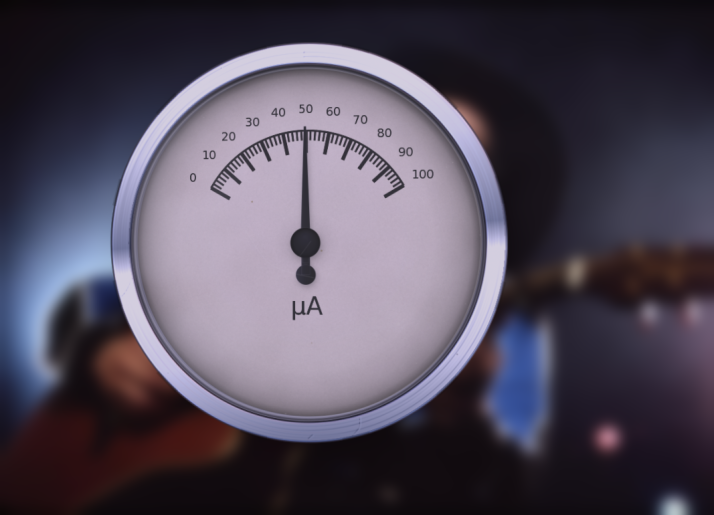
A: 50 µA
